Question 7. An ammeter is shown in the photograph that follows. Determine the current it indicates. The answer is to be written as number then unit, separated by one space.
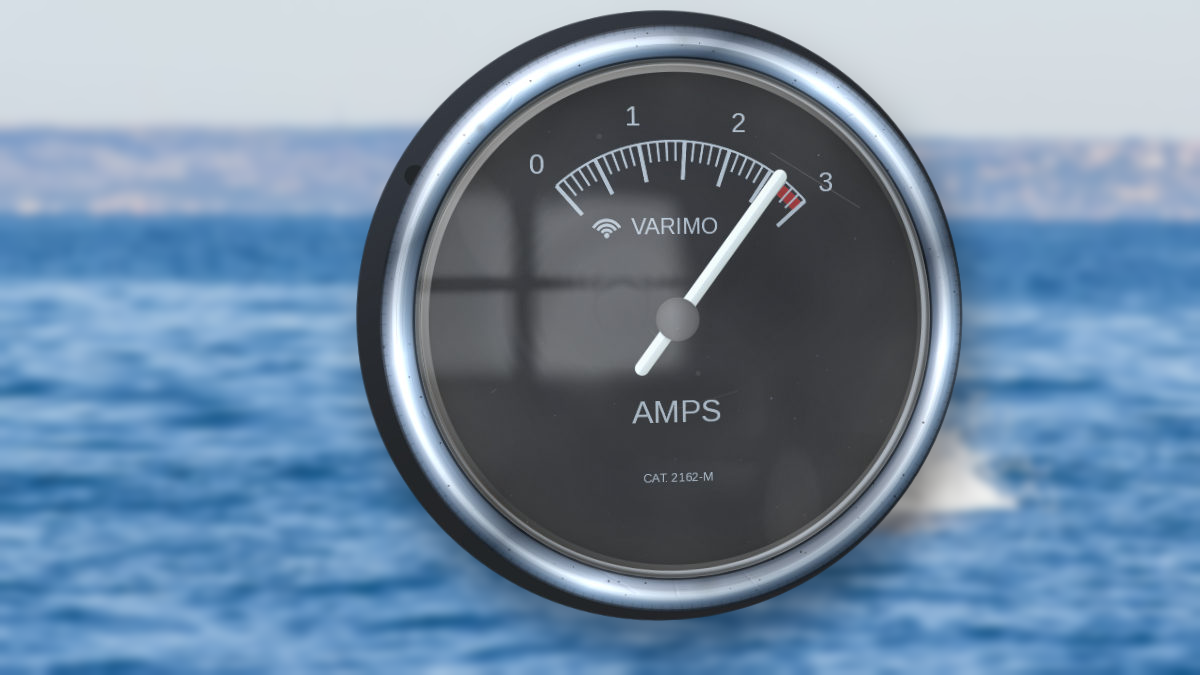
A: 2.6 A
